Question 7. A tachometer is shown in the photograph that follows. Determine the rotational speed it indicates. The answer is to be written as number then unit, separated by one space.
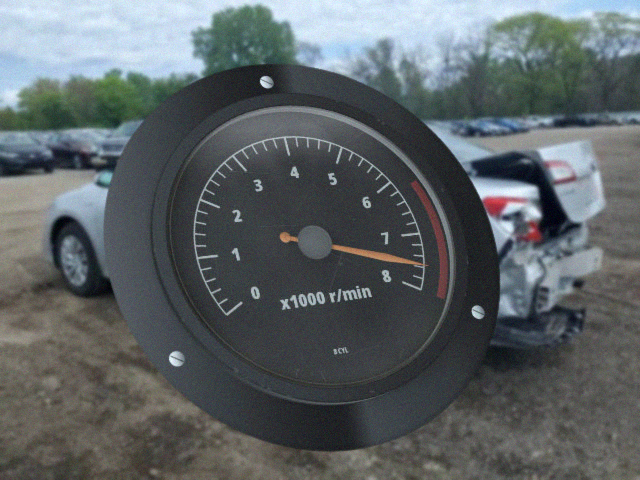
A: 7600 rpm
